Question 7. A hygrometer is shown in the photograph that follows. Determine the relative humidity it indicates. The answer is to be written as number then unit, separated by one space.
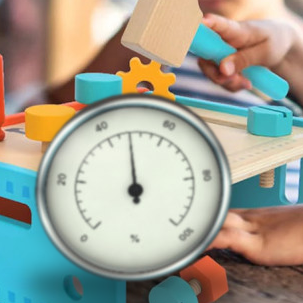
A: 48 %
